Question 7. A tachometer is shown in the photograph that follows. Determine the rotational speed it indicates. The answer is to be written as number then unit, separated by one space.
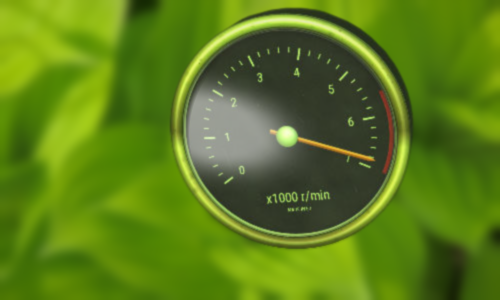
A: 6800 rpm
